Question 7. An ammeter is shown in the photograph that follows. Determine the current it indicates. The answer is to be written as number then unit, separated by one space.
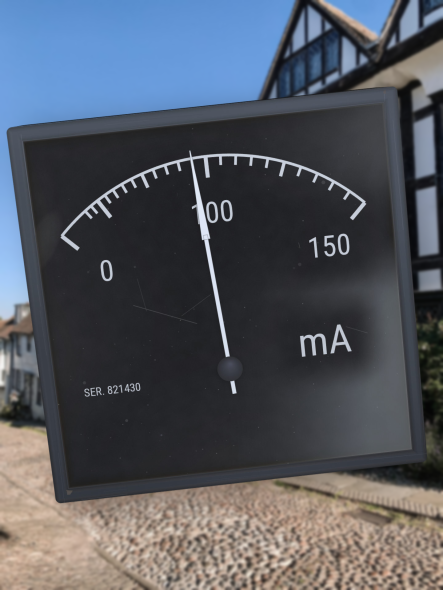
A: 95 mA
